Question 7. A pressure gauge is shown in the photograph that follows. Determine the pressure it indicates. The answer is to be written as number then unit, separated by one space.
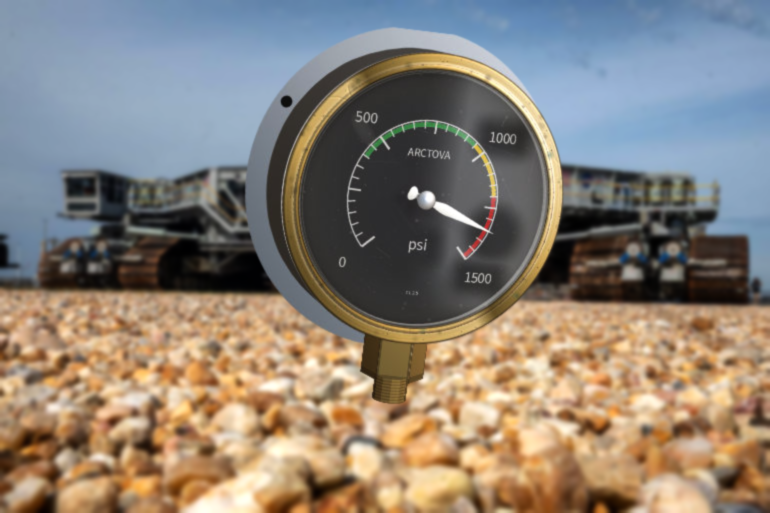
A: 1350 psi
